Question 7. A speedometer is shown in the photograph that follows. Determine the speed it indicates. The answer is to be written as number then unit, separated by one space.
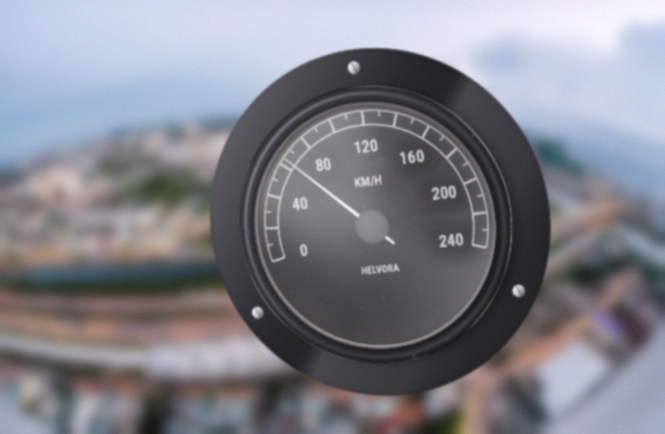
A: 65 km/h
